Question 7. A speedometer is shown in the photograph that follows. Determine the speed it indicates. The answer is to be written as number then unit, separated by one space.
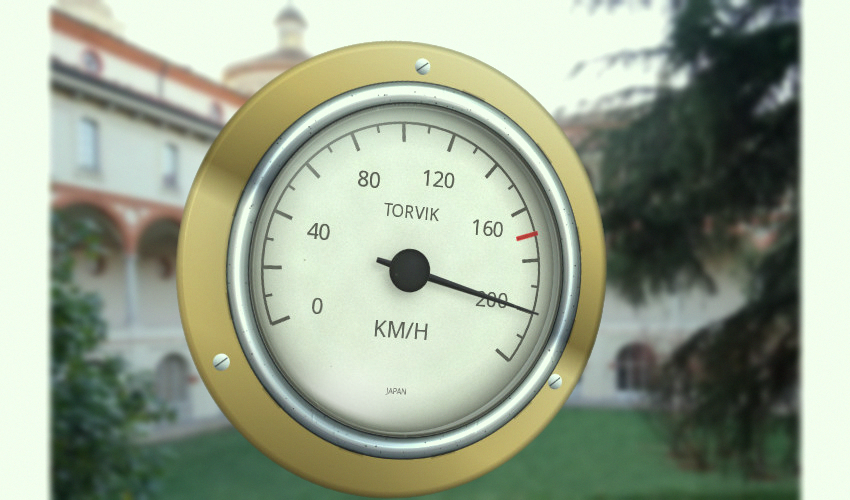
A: 200 km/h
